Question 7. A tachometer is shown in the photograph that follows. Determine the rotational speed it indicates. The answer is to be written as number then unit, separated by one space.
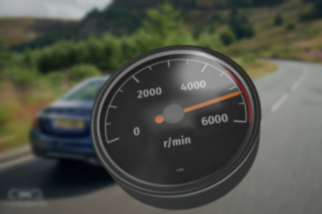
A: 5250 rpm
